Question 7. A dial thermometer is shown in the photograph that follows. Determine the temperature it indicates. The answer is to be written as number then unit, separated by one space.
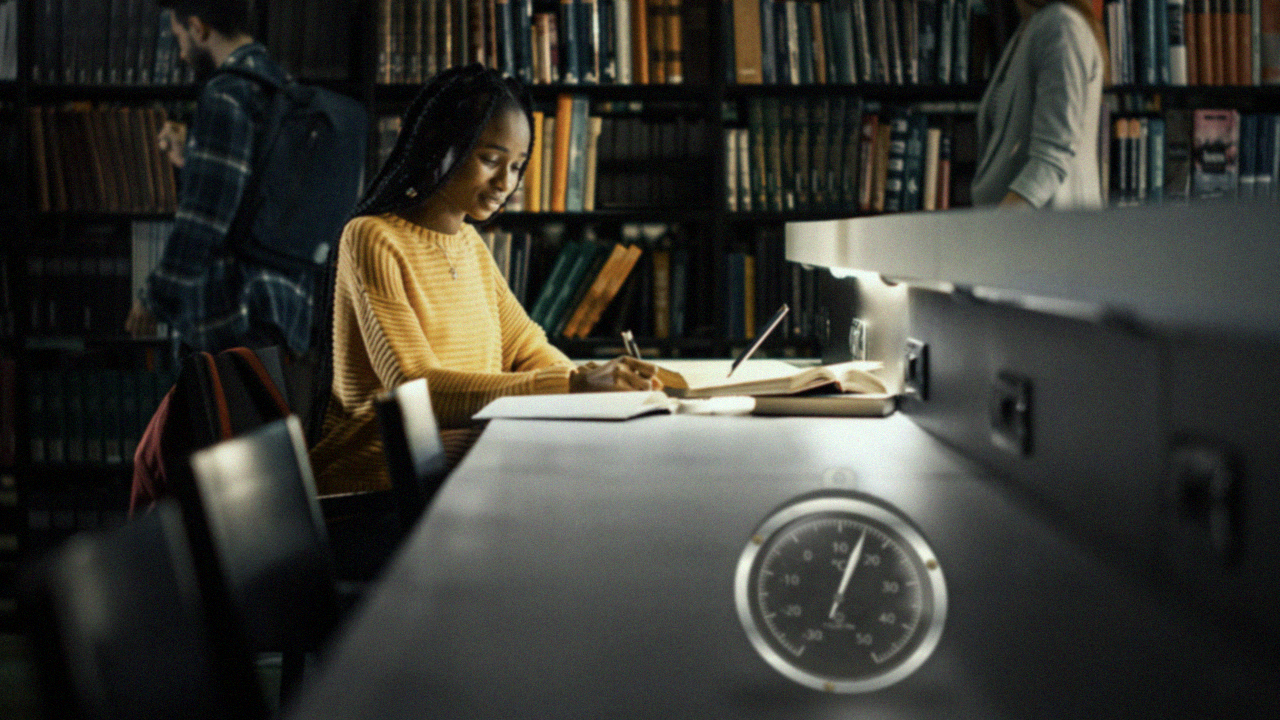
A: 15 °C
